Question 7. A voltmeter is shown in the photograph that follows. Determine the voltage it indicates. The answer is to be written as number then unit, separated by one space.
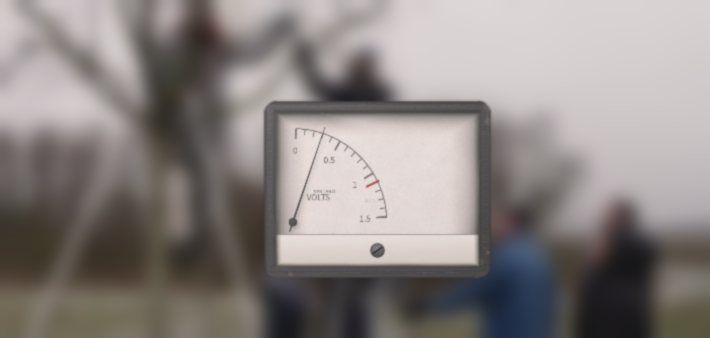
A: 0.3 V
